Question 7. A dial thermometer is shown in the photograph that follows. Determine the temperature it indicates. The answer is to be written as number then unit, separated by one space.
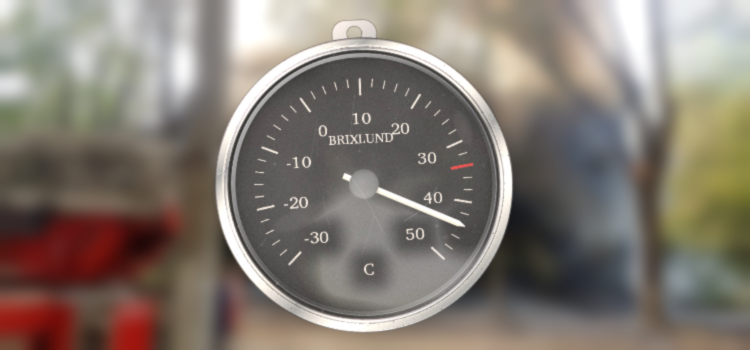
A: 44 °C
